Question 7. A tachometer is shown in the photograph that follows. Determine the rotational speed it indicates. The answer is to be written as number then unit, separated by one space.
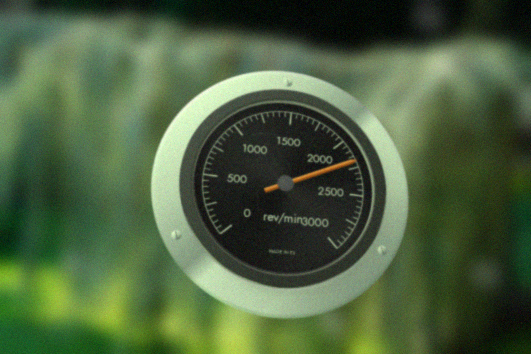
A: 2200 rpm
